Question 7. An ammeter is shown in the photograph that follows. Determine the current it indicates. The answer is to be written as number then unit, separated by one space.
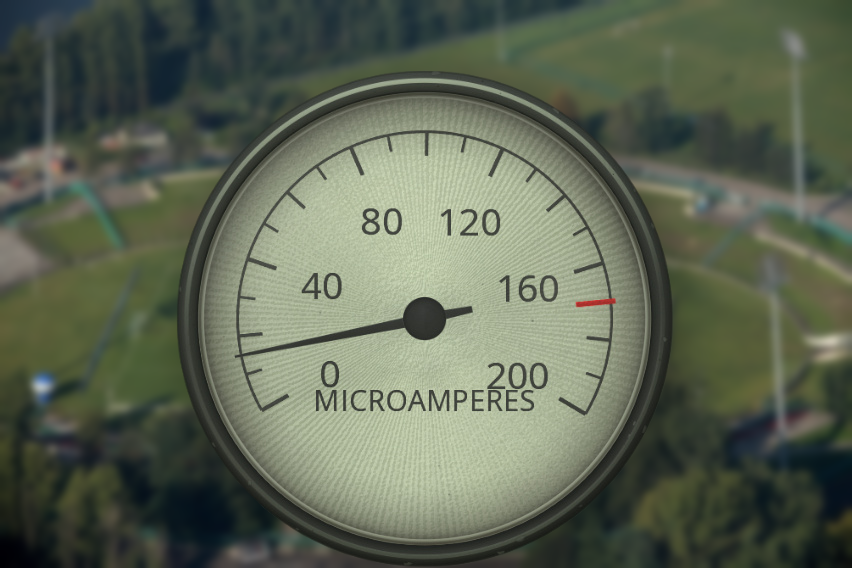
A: 15 µA
